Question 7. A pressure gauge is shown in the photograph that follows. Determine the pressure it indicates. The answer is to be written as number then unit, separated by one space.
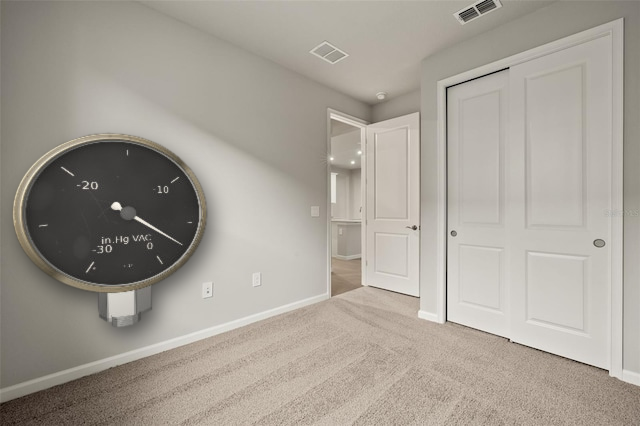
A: -2.5 inHg
